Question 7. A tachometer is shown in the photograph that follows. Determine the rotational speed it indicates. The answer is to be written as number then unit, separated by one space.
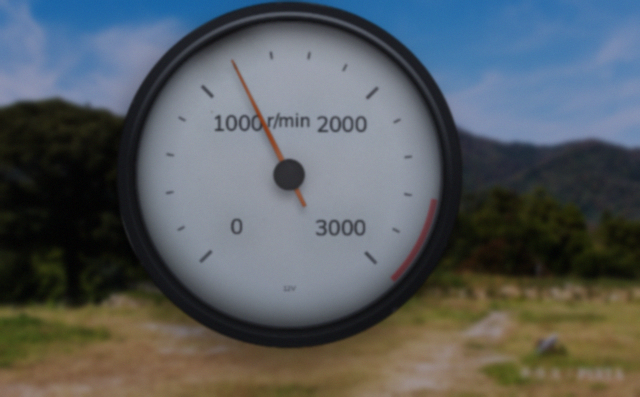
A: 1200 rpm
